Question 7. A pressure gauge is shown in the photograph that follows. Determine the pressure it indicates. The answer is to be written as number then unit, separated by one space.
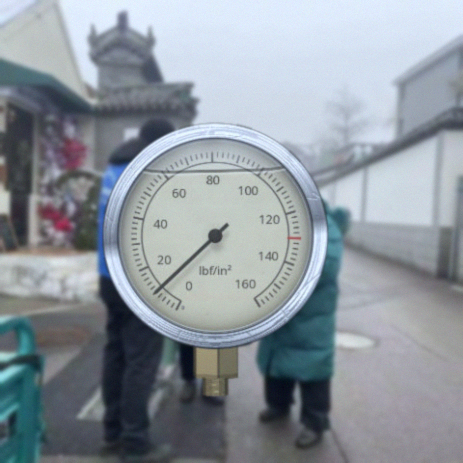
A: 10 psi
